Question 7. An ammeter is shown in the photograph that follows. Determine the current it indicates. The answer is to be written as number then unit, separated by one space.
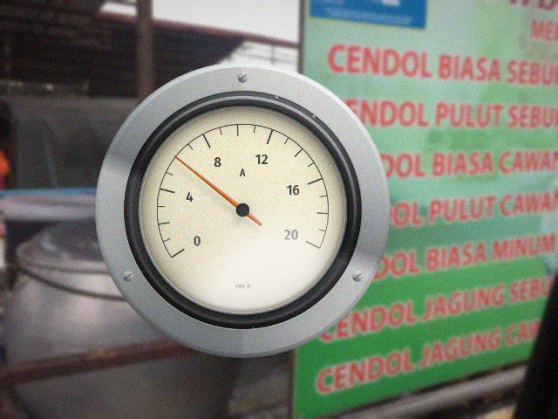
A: 6 A
